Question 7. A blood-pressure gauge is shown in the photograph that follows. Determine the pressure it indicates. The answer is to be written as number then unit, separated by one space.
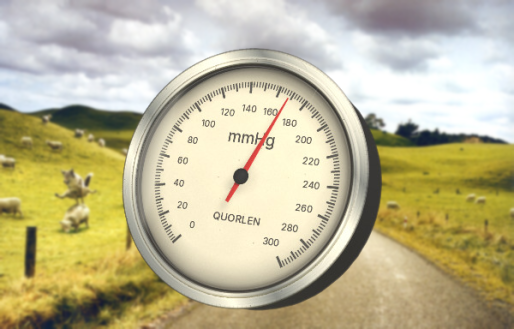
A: 170 mmHg
